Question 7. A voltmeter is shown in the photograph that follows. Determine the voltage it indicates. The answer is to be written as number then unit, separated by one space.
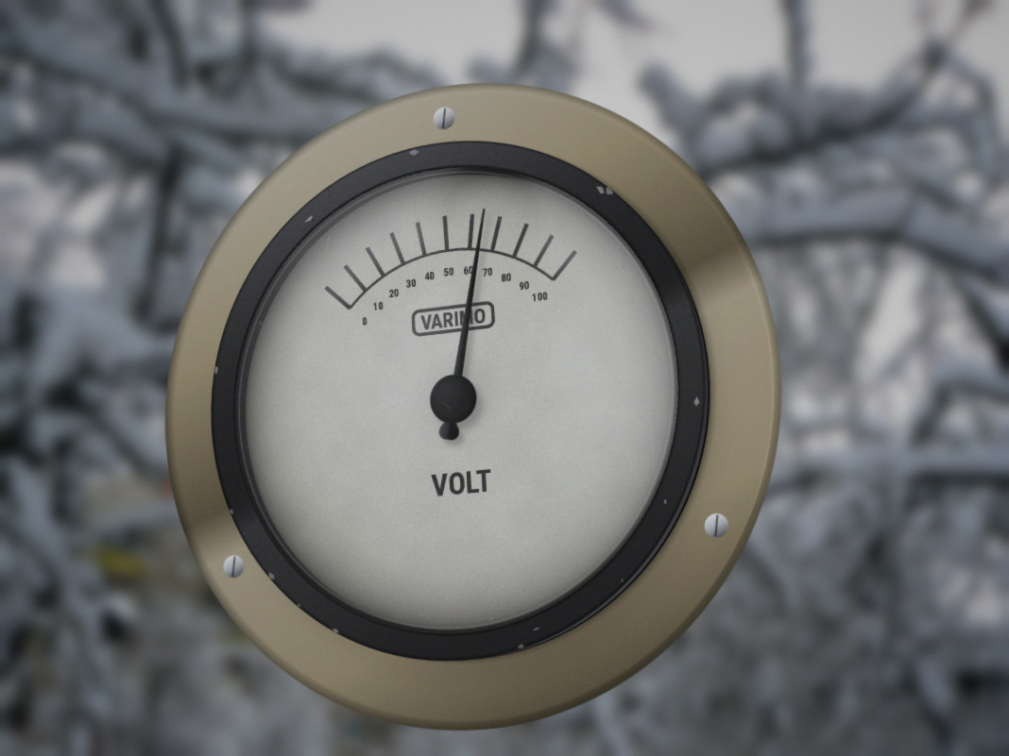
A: 65 V
